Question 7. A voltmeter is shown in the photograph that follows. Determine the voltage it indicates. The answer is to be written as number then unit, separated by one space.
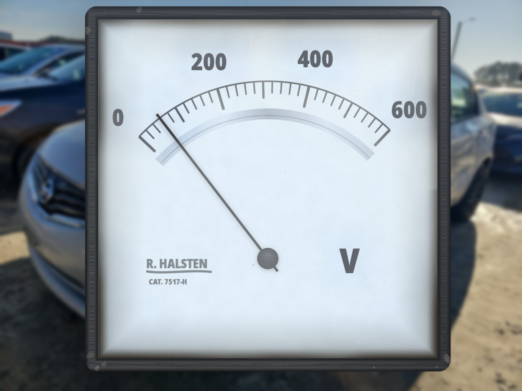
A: 60 V
